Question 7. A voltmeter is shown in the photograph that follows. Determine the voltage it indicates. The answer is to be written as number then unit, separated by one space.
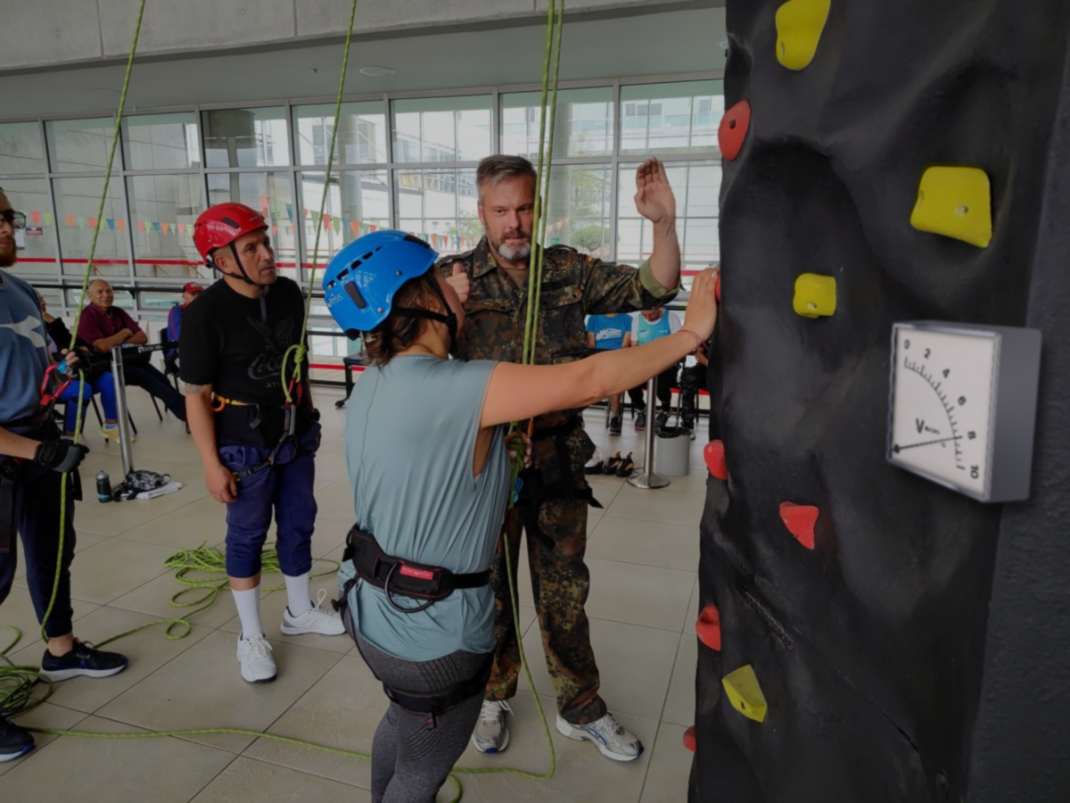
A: 8 V
